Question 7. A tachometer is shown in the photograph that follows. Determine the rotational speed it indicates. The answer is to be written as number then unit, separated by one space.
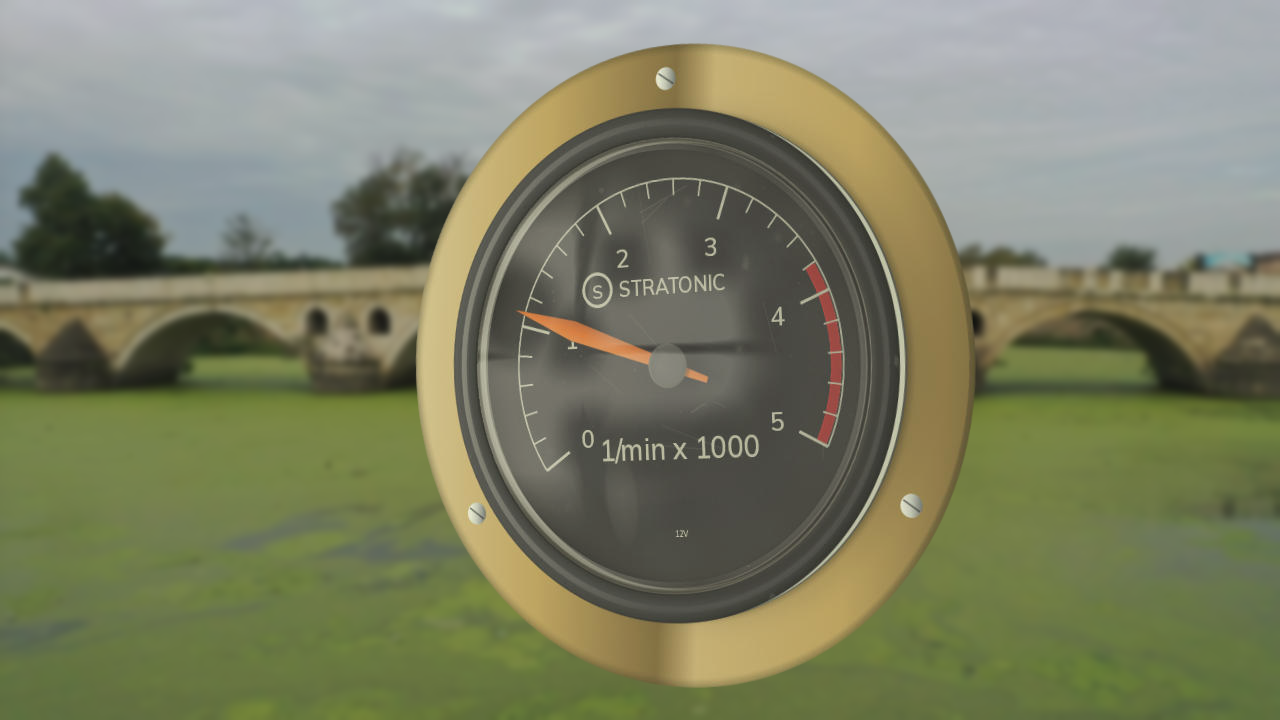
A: 1100 rpm
